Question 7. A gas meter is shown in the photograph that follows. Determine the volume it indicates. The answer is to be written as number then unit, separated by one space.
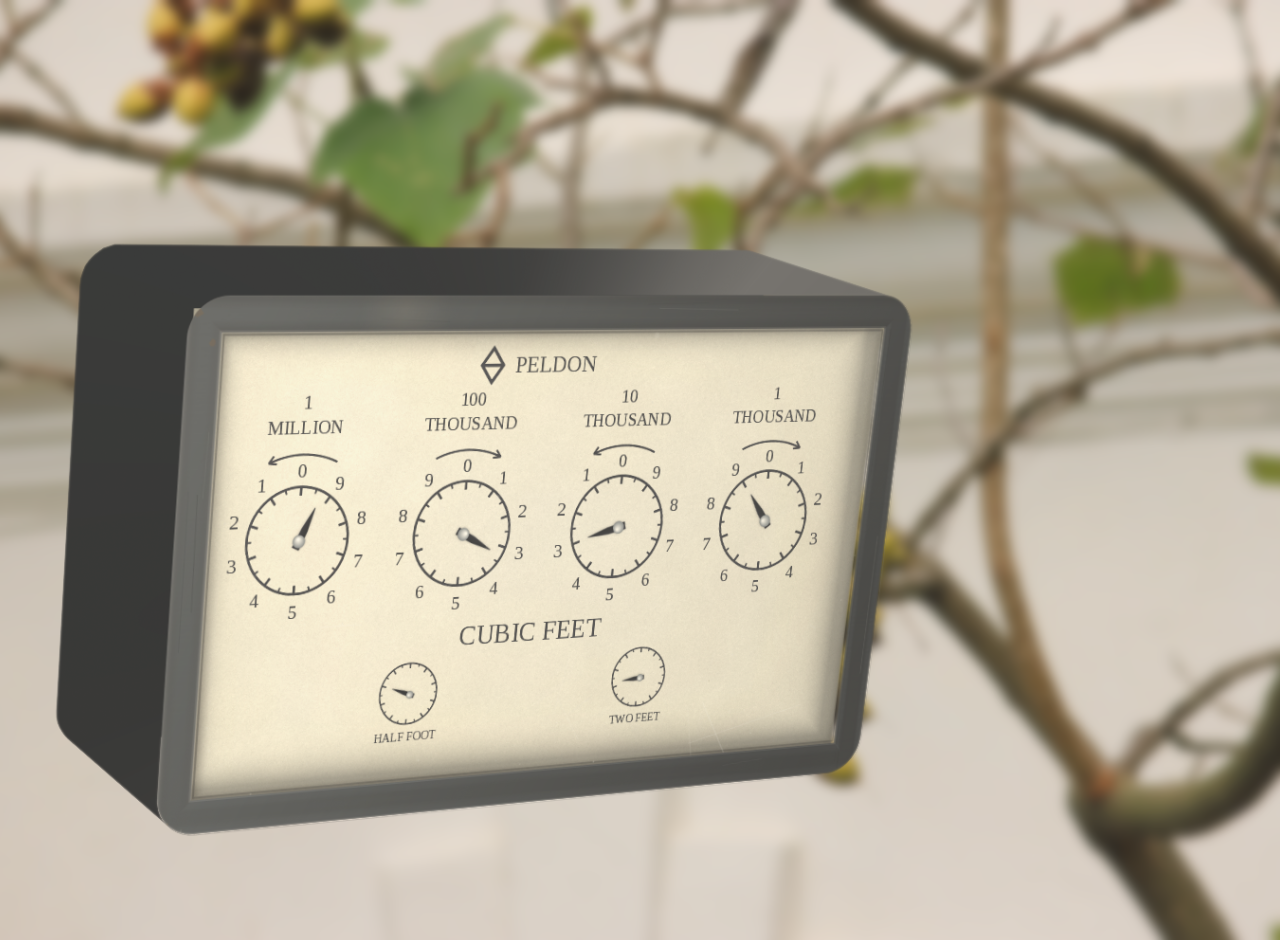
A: 932900 ft³
